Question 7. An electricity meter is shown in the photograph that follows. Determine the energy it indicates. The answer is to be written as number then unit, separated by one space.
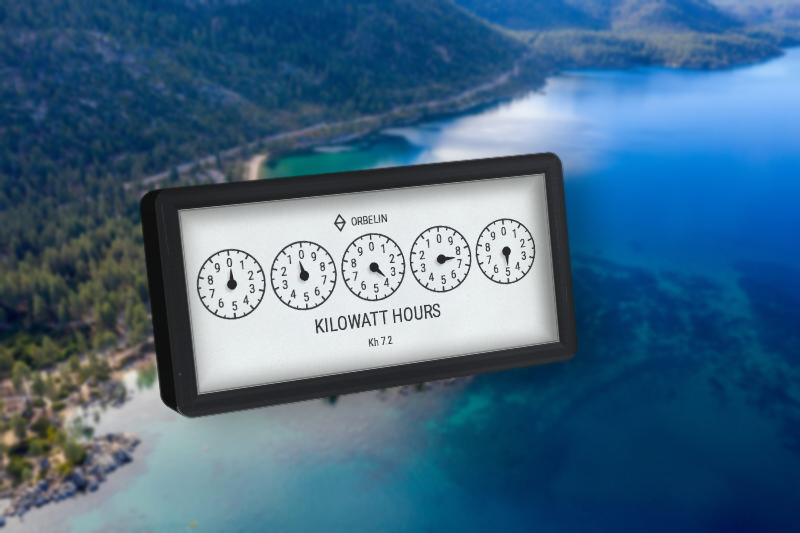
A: 375 kWh
